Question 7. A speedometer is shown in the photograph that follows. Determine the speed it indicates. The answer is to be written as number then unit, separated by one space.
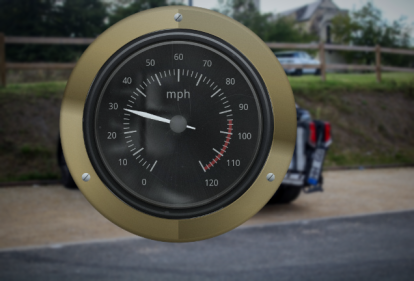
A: 30 mph
